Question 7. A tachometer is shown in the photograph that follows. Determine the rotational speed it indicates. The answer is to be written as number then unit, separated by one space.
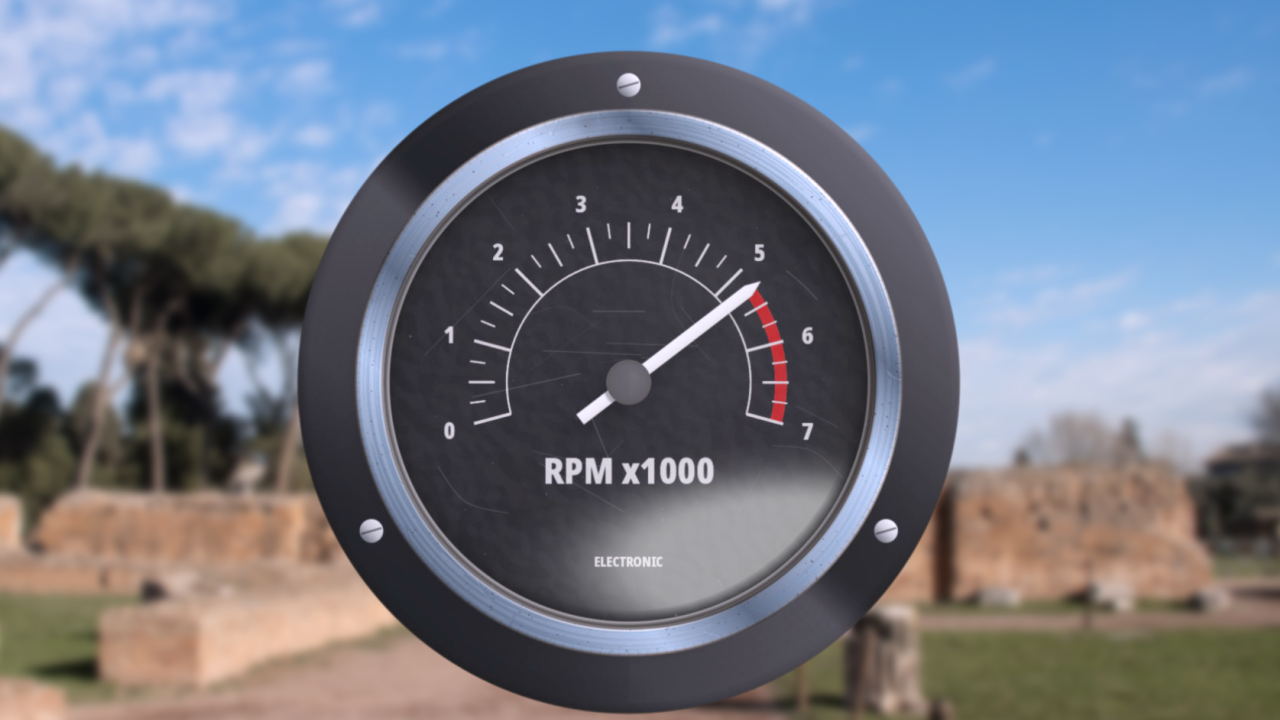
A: 5250 rpm
